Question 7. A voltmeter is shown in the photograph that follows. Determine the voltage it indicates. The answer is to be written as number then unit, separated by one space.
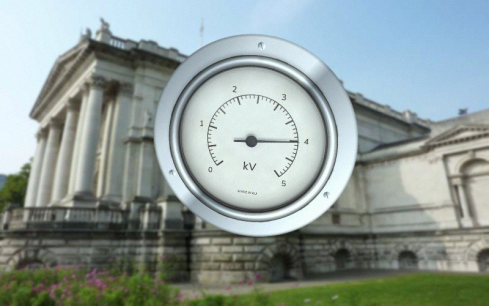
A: 4 kV
